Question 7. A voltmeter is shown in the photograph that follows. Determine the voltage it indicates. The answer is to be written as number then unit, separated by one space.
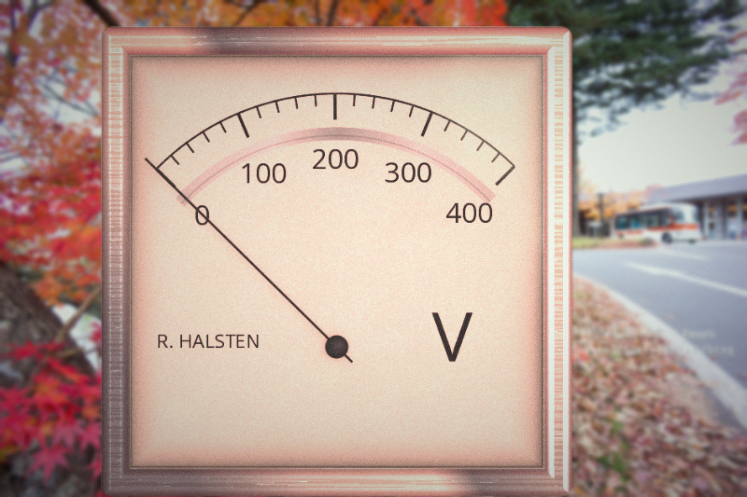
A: 0 V
